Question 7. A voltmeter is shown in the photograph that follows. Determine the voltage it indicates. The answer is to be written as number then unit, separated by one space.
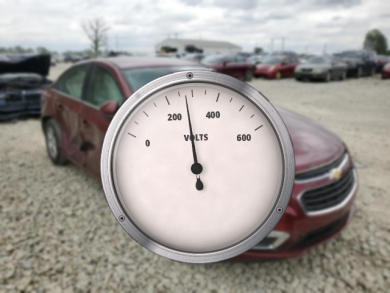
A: 275 V
